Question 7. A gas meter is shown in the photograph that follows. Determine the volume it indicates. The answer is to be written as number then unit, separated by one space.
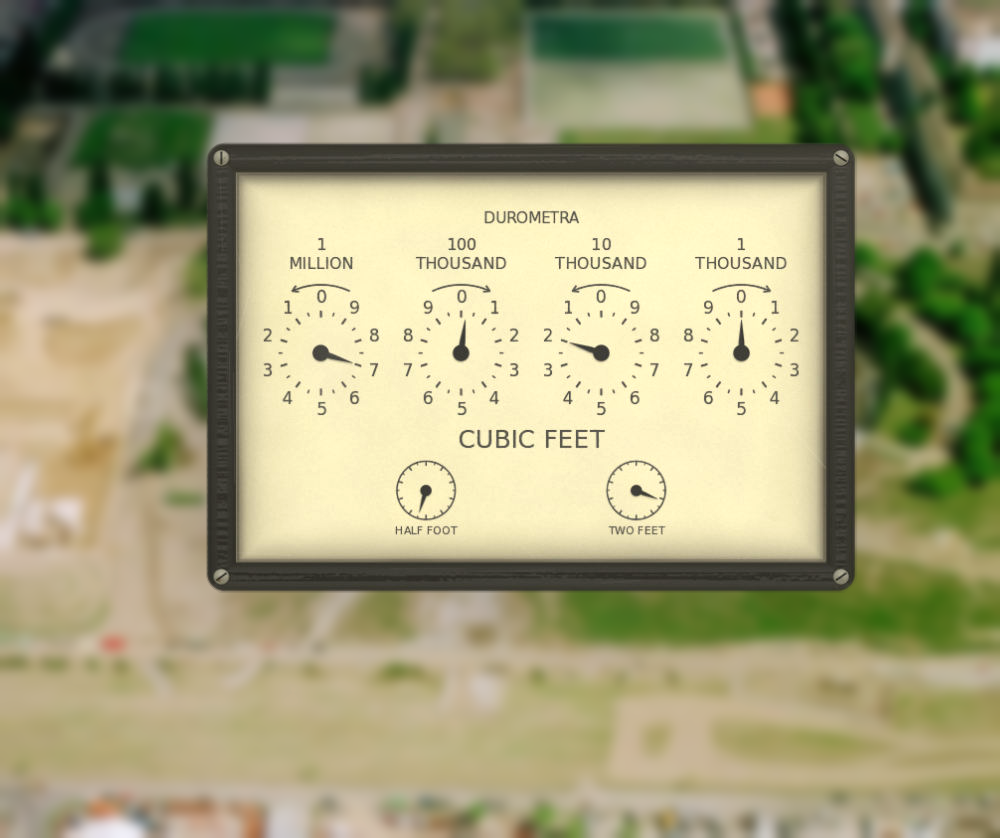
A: 702000 ft³
